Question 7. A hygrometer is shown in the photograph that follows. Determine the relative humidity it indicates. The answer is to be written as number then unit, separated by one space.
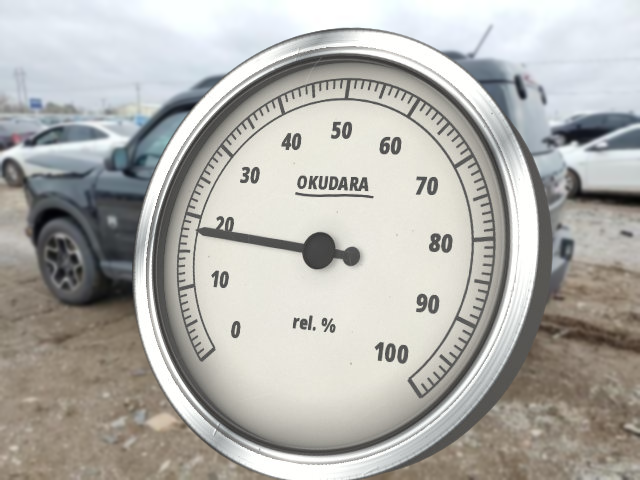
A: 18 %
